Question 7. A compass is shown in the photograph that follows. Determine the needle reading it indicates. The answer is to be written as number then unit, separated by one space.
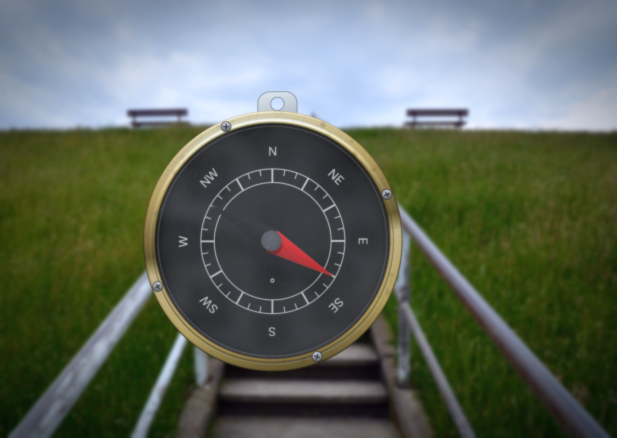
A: 120 °
